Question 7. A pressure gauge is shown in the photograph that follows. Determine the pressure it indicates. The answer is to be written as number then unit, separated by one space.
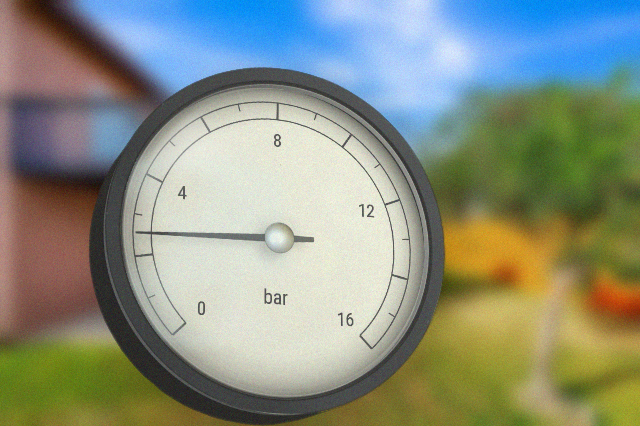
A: 2.5 bar
